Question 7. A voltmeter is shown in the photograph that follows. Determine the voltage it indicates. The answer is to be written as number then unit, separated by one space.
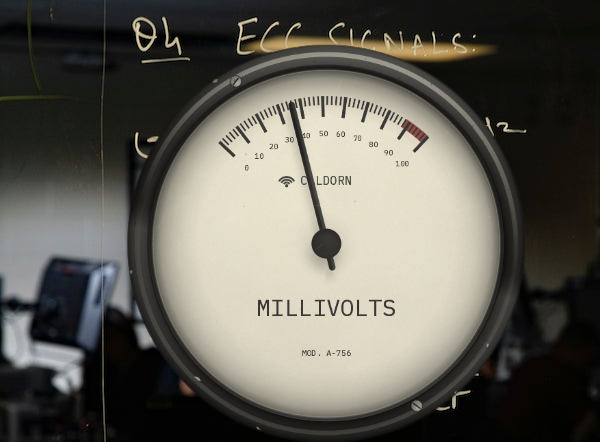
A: 36 mV
